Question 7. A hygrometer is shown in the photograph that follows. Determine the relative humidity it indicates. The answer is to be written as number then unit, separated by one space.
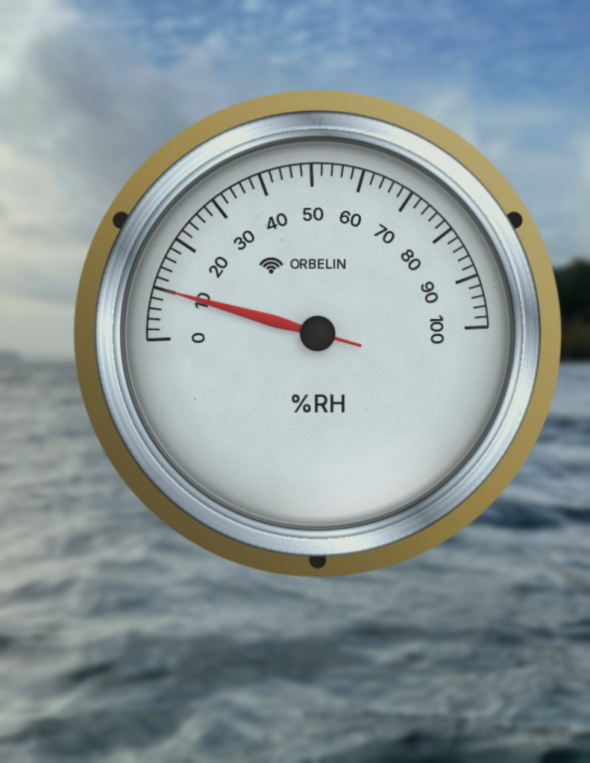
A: 10 %
